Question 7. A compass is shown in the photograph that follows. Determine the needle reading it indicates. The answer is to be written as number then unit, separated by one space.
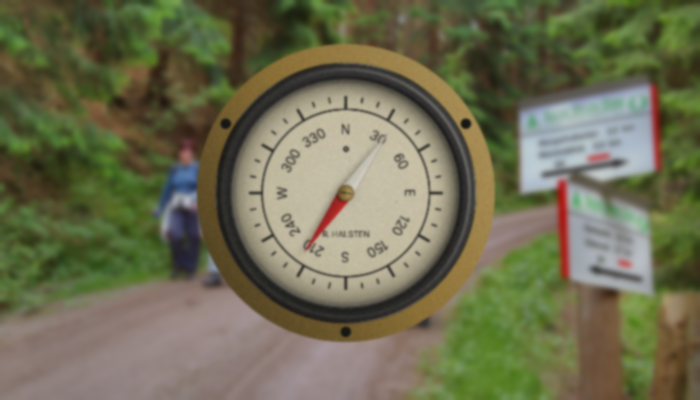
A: 215 °
